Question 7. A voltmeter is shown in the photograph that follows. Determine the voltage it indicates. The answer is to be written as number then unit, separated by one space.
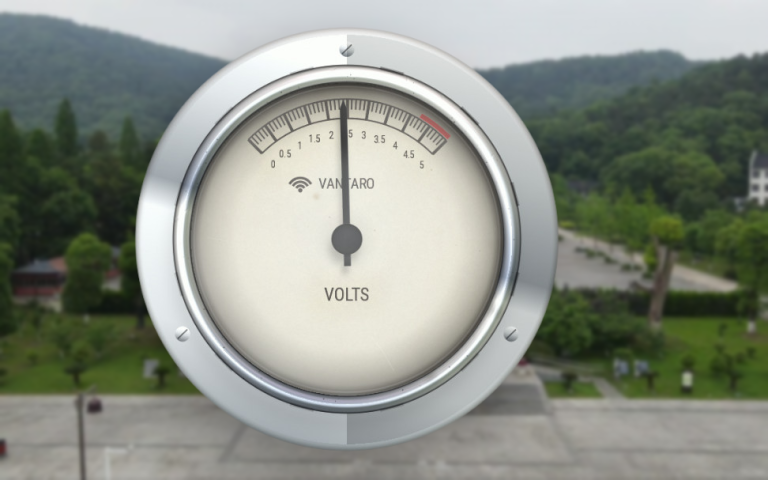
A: 2.4 V
